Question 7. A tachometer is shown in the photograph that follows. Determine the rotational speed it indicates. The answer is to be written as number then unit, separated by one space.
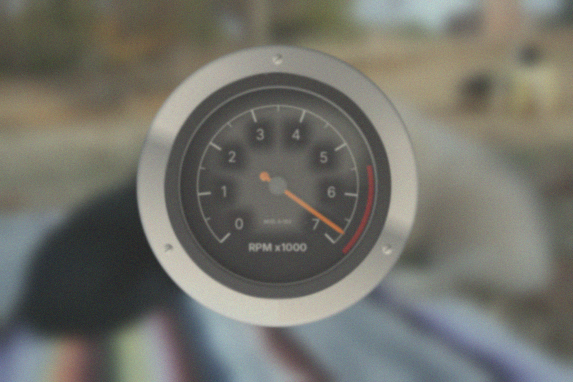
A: 6750 rpm
